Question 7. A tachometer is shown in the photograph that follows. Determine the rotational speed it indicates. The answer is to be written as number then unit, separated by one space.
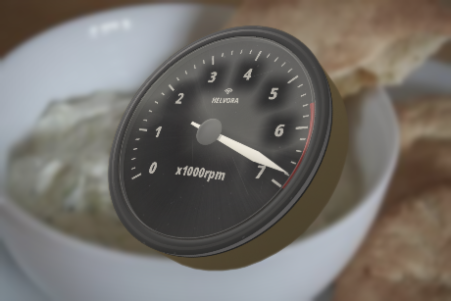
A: 6800 rpm
